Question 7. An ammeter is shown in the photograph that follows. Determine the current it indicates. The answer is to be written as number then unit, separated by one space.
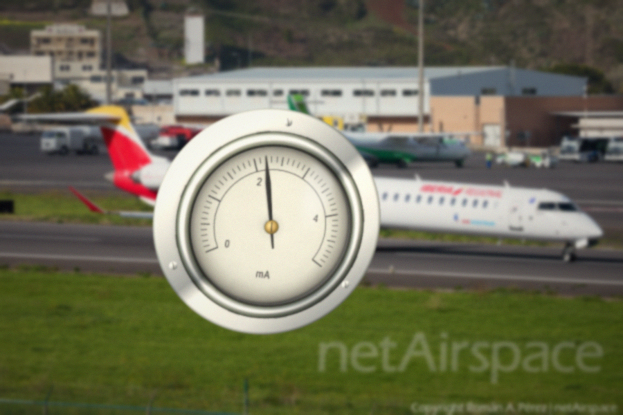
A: 2.2 mA
